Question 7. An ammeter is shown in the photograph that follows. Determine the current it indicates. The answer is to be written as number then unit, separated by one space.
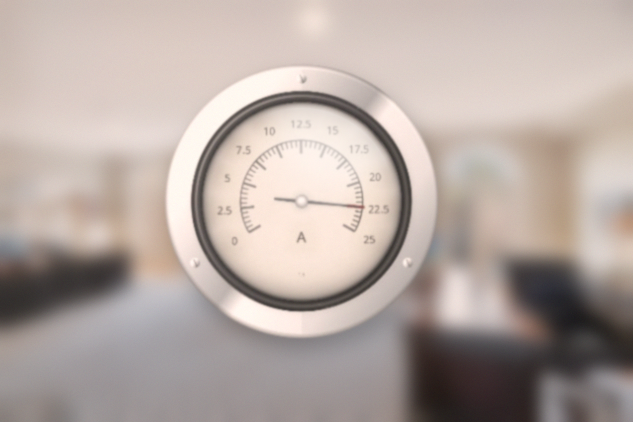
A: 22.5 A
